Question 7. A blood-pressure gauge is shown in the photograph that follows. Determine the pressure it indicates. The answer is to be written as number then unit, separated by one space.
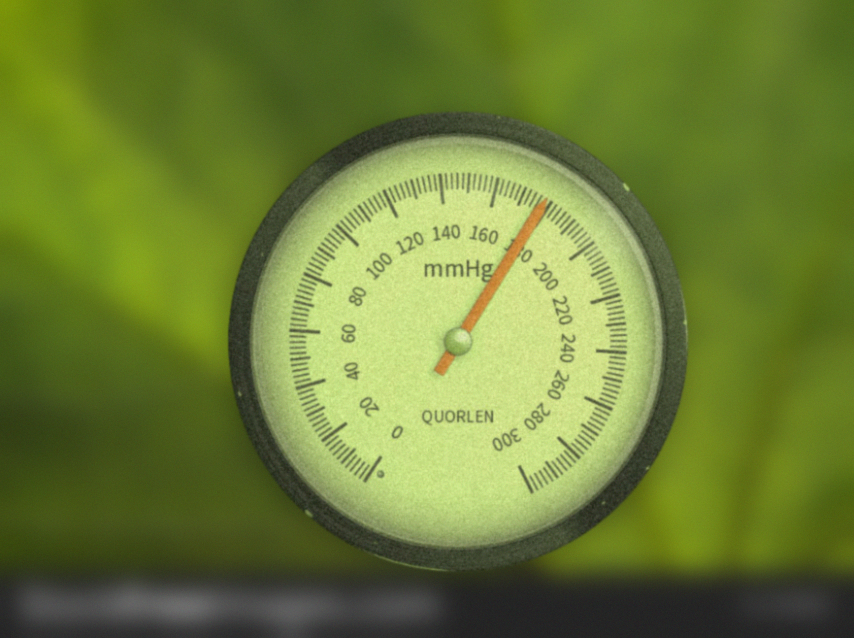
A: 178 mmHg
